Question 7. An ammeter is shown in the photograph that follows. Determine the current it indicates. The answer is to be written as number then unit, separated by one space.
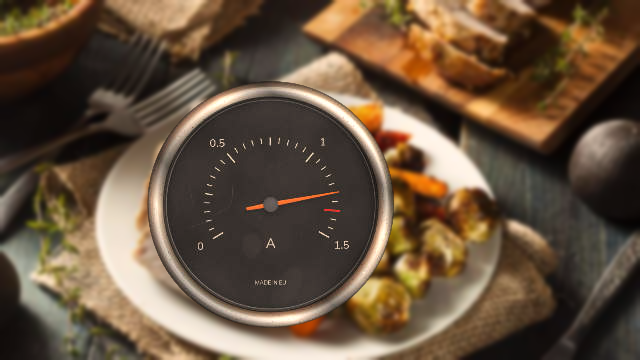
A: 1.25 A
